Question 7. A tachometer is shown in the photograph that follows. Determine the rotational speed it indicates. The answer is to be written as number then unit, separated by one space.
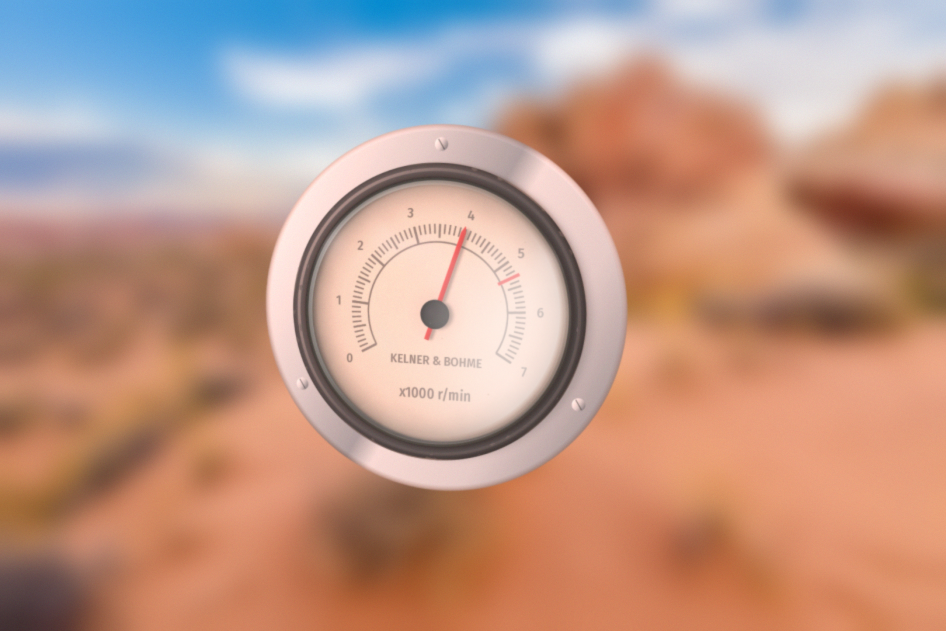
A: 4000 rpm
